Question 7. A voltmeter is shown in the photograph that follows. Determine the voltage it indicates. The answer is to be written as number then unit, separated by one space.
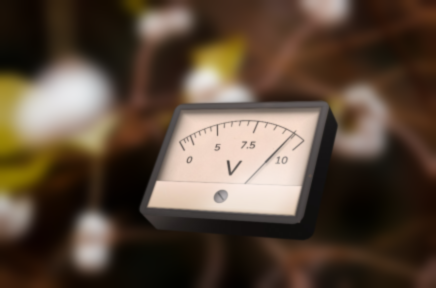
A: 9.5 V
